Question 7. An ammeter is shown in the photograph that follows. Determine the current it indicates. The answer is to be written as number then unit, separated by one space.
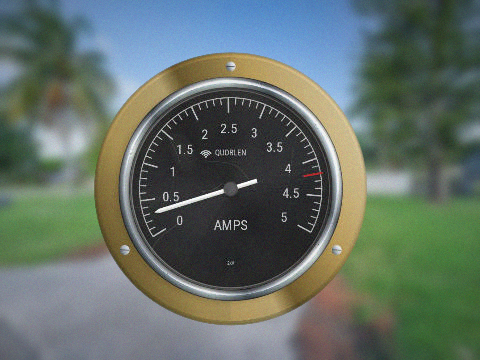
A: 0.3 A
